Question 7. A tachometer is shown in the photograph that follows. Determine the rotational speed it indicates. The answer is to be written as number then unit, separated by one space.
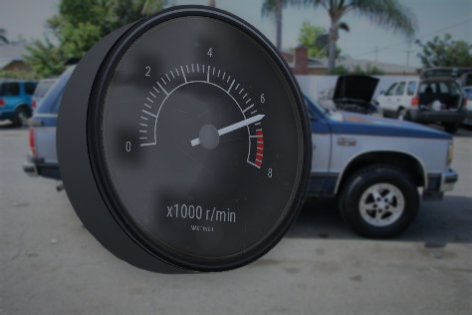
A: 6400 rpm
